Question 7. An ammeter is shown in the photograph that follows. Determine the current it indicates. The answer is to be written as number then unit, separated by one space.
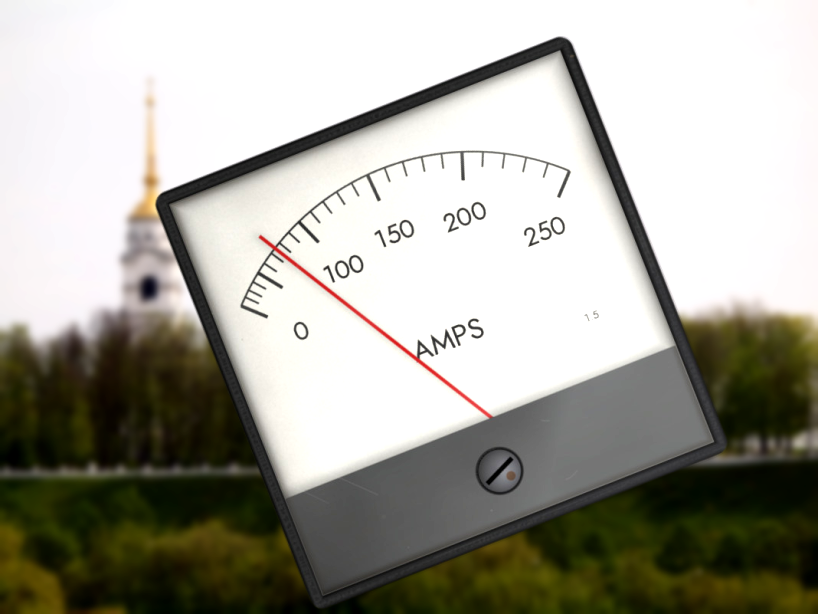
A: 75 A
